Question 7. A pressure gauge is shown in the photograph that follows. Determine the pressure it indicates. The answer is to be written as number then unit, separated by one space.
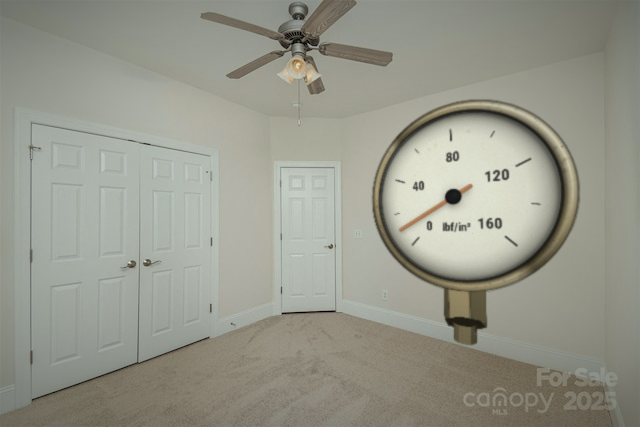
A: 10 psi
